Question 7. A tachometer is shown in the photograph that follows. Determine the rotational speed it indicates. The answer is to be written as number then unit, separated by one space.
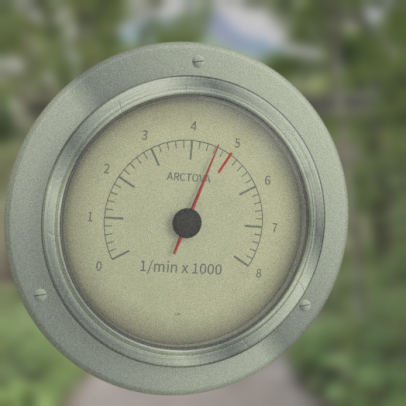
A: 4600 rpm
